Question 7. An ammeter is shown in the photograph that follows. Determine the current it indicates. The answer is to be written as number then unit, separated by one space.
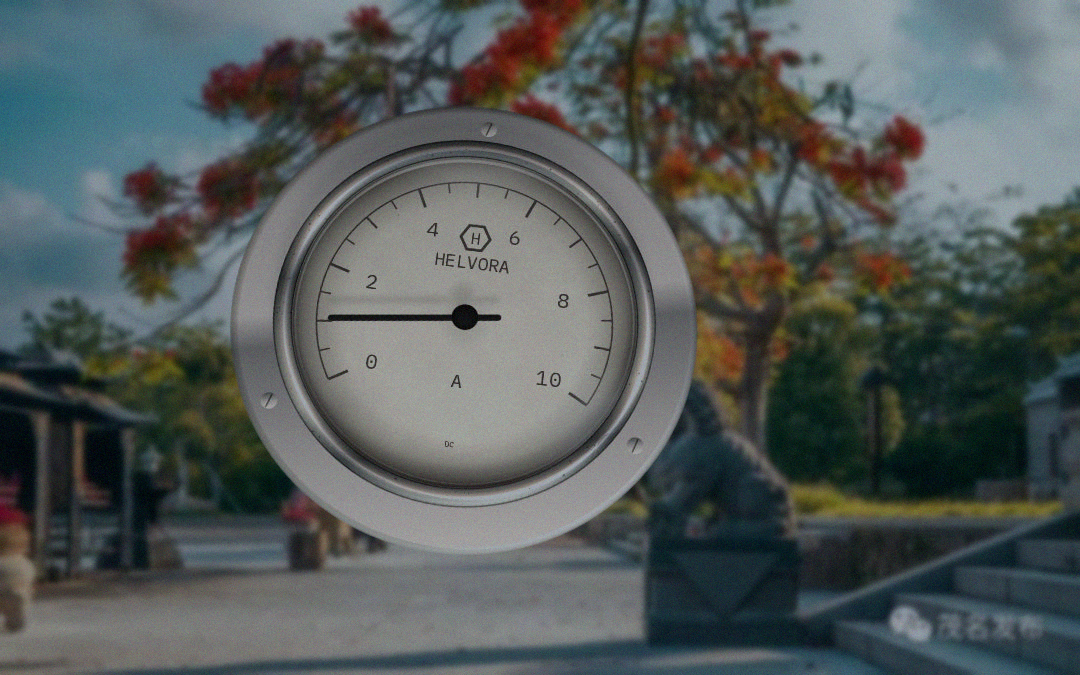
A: 1 A
